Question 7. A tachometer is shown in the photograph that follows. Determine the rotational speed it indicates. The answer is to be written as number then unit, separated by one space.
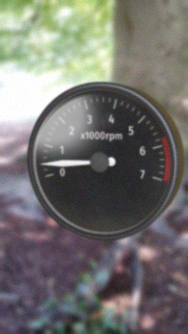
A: 400 rpm
